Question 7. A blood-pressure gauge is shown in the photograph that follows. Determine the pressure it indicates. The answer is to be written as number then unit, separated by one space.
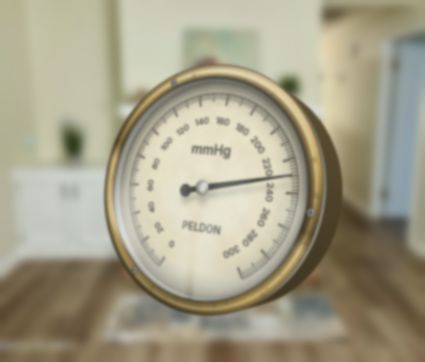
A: 230 mmHg
